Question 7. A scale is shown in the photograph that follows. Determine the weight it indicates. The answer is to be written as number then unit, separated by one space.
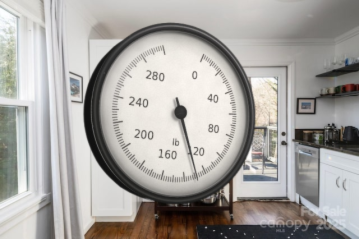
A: 130 lb
